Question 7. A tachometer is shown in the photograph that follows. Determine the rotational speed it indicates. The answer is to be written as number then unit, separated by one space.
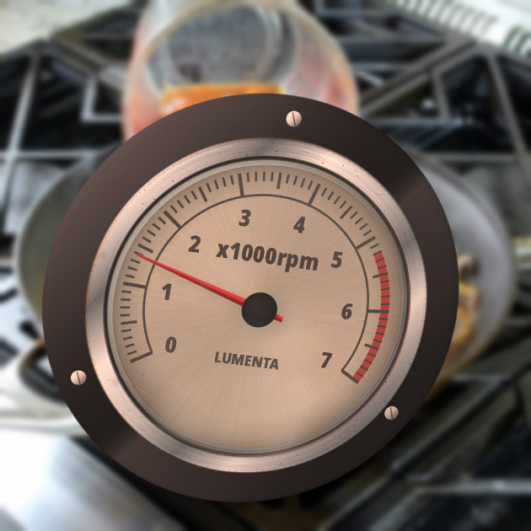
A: 1400 rpm
